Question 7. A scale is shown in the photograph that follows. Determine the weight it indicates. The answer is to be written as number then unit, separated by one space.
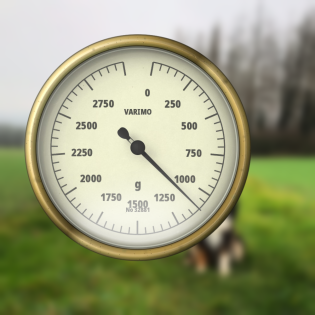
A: 1100 g
